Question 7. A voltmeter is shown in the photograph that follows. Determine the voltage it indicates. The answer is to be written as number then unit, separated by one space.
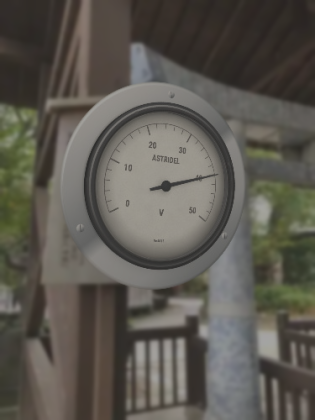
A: 40 V
